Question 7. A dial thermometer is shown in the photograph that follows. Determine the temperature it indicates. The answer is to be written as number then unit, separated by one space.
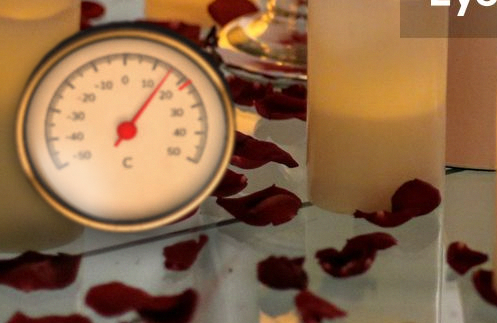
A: 15 °C
